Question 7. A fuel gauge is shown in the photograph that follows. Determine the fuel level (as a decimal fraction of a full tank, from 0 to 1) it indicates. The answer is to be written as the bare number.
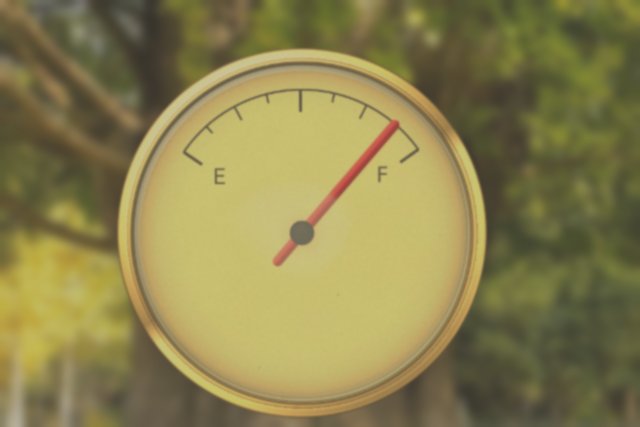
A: 0.875
